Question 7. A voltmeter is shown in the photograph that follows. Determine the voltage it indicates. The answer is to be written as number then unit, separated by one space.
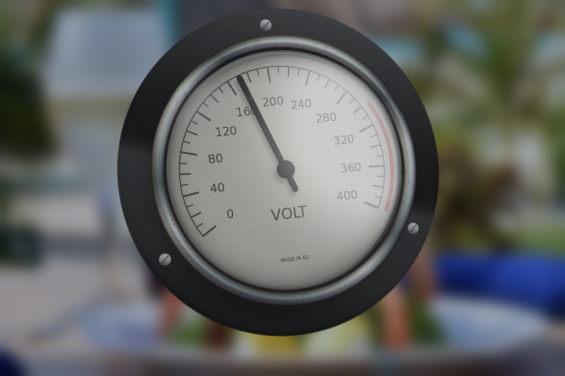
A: 170 V
